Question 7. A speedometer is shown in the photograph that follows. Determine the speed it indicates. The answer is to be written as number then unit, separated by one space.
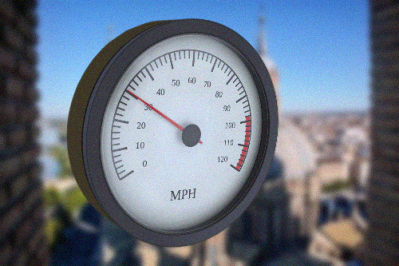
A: 30 mph
